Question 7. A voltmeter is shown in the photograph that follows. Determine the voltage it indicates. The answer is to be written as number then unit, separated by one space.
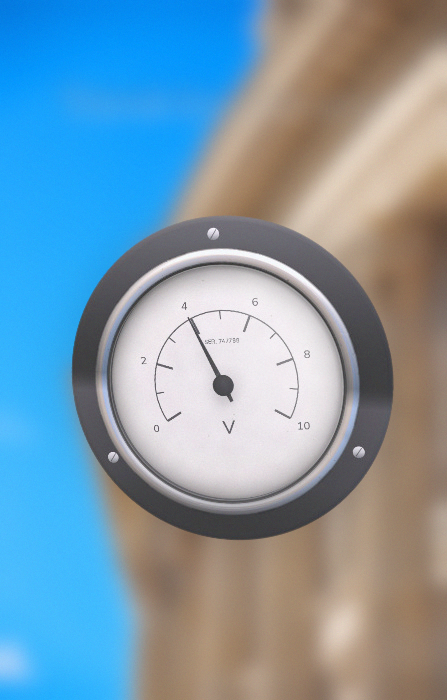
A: 4 V
